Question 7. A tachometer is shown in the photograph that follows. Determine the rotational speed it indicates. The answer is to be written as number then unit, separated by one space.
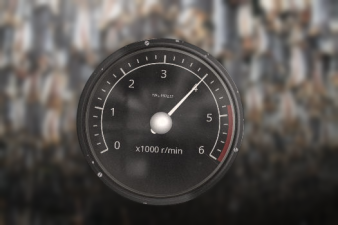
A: 4000 rpm
